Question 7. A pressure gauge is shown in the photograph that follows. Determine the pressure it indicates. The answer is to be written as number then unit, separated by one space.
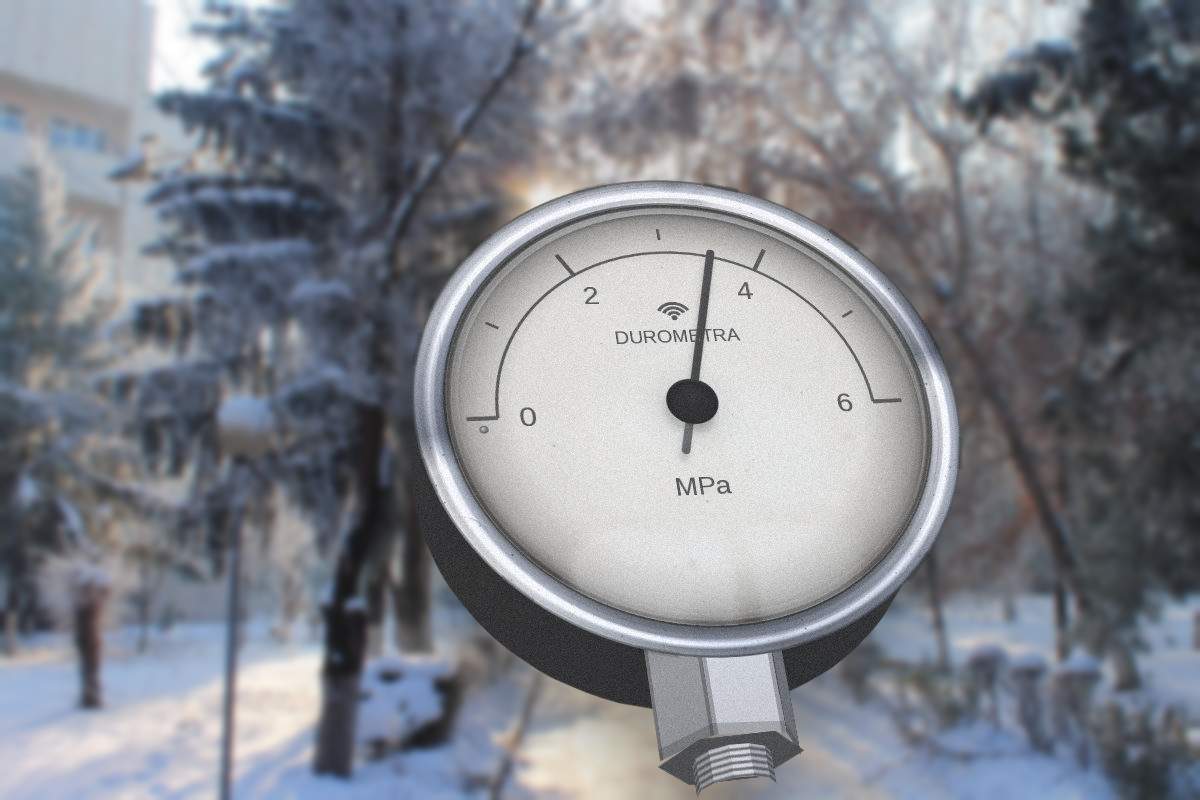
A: 3.5 MPa
